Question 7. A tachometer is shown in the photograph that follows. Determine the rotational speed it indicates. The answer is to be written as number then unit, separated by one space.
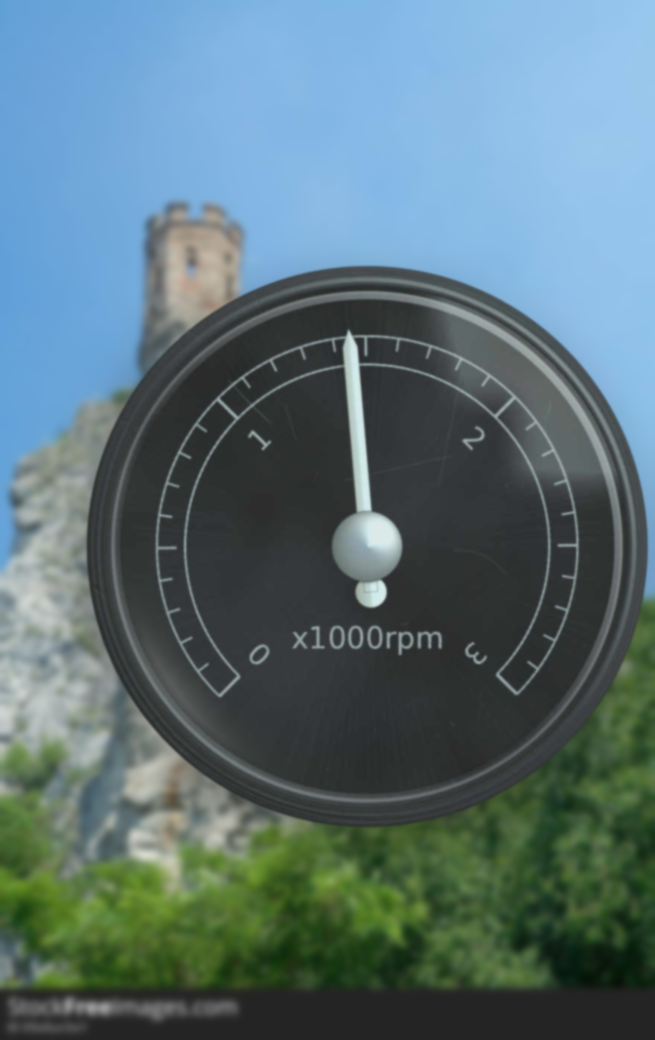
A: 1450 rpm
